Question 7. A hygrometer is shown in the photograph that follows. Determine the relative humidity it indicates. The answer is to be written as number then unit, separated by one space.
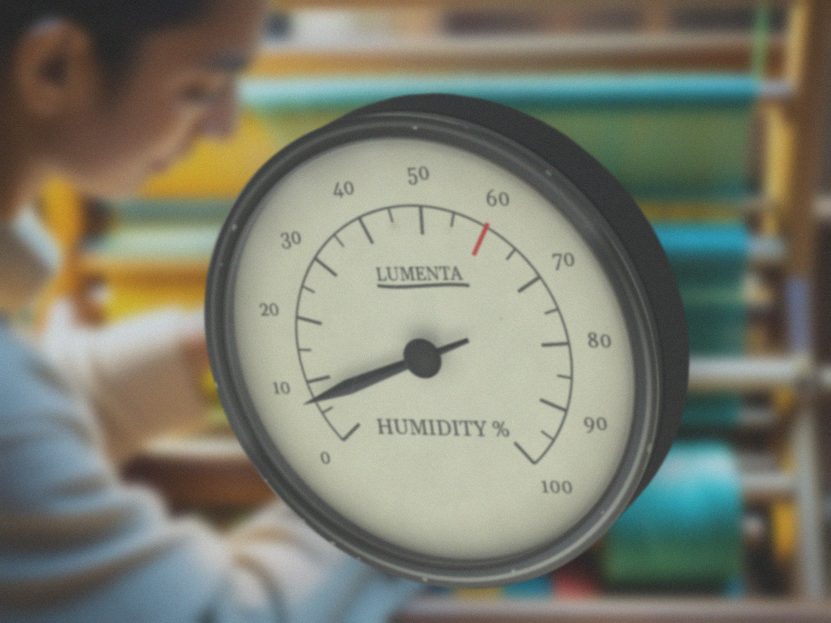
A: 7.5 %
